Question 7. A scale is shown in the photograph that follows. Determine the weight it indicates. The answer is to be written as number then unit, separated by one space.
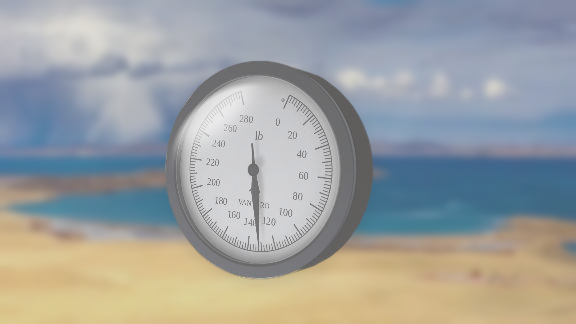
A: 130 lb
